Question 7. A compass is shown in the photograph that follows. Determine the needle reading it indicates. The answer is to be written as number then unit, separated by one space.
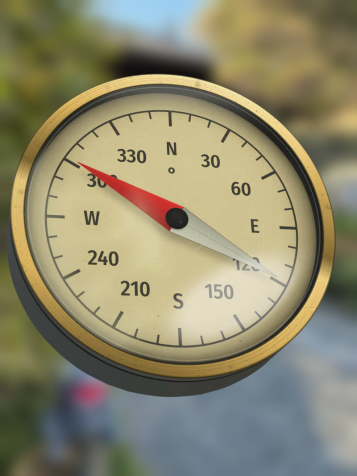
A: 300 °
